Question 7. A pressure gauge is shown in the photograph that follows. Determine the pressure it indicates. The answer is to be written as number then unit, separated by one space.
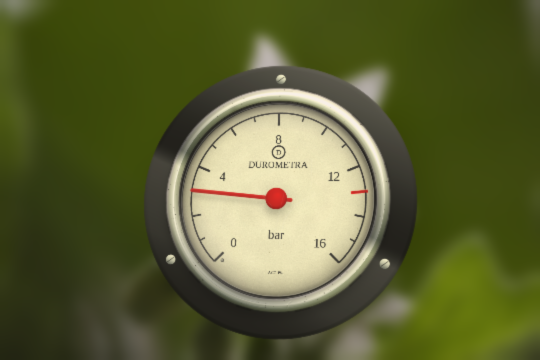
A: 3 bar
